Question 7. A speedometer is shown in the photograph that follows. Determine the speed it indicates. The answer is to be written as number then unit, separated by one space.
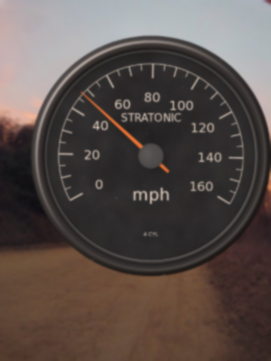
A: 47.5 mph
